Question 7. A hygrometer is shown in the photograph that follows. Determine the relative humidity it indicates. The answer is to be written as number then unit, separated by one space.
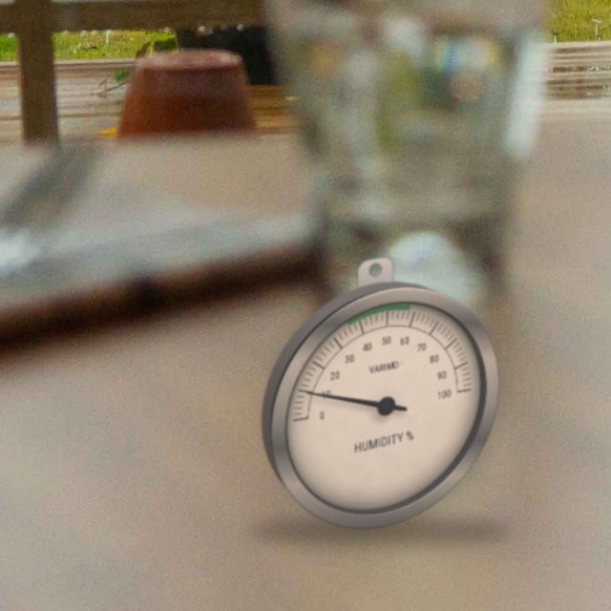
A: 10 %
